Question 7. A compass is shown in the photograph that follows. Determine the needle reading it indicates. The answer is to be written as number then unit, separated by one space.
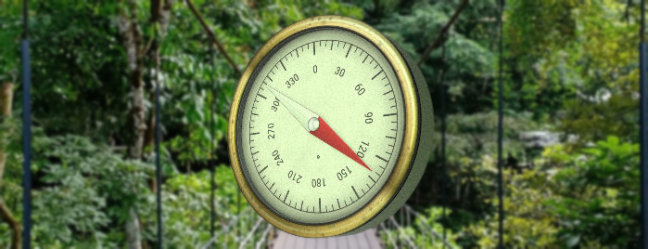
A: 130 °
